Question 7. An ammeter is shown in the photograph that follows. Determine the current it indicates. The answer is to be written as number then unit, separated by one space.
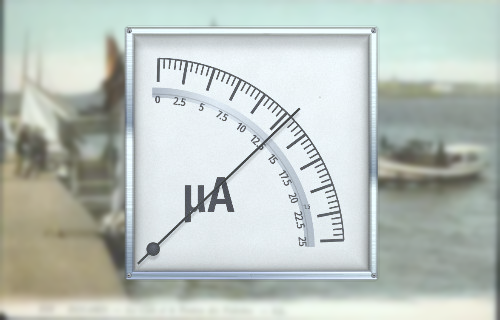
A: 13 µA
